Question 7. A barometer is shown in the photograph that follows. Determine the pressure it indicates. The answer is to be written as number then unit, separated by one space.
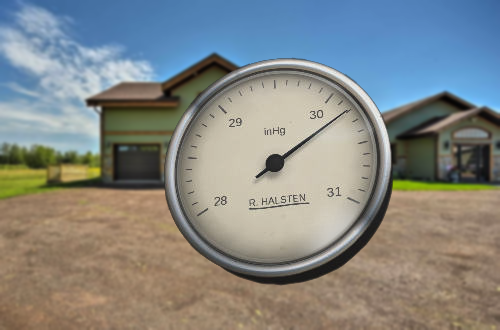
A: 30.2 inHg
